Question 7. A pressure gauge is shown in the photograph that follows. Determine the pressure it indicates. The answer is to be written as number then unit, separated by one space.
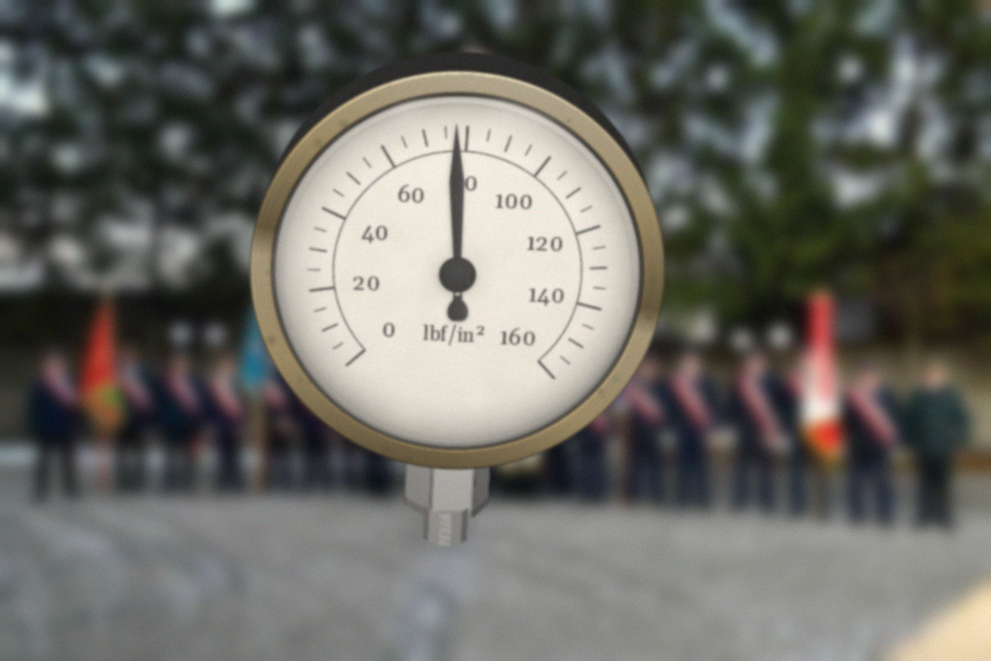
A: 77.5 psi
